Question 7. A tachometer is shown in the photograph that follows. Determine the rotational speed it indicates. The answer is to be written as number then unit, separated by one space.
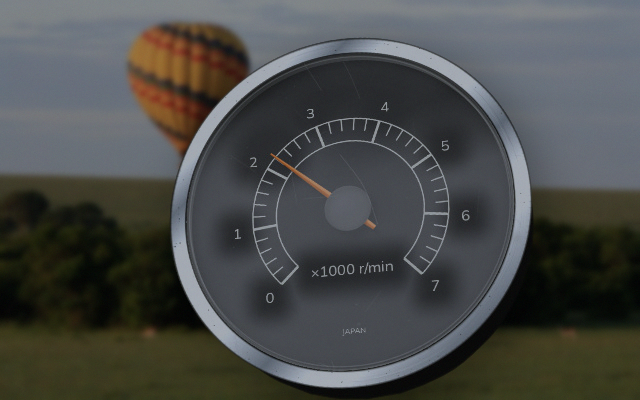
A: 2200 rpm
